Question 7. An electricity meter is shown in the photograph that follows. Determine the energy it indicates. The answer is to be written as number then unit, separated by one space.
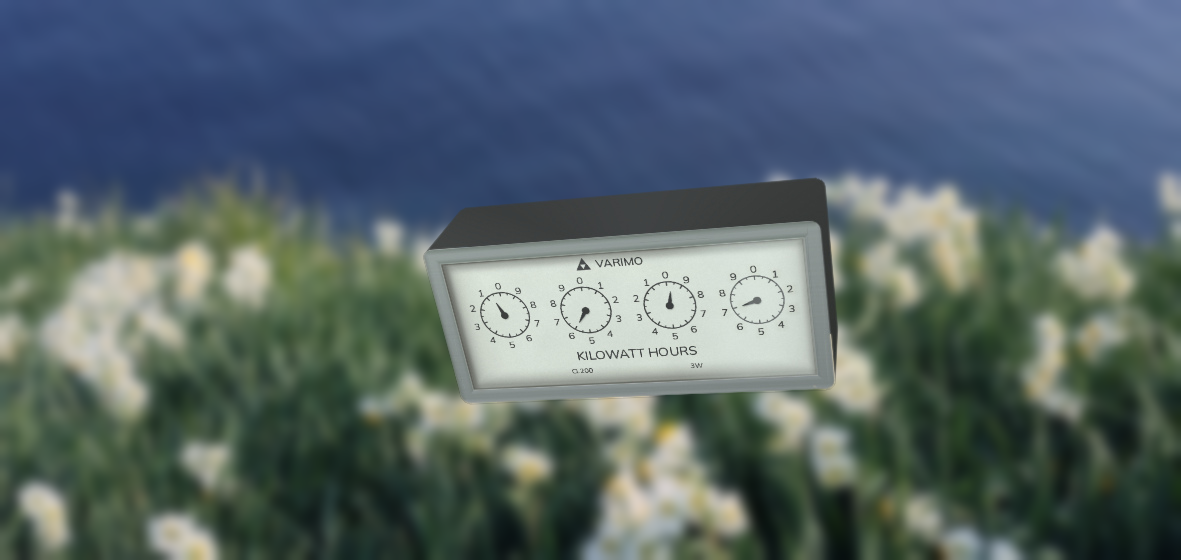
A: 597 kWh
